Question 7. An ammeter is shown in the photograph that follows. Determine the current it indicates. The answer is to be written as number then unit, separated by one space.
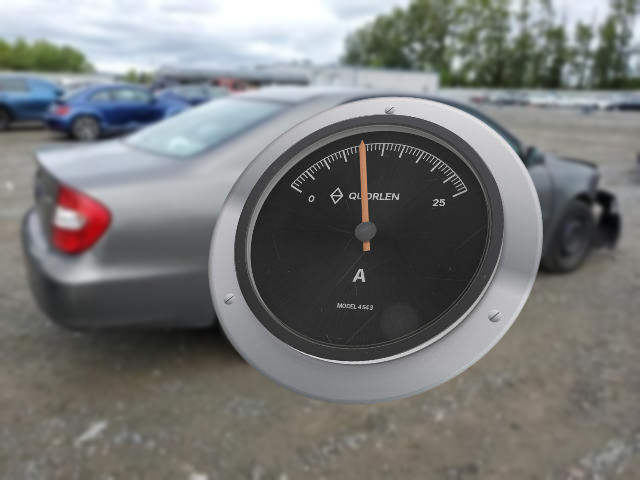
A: 10 A
